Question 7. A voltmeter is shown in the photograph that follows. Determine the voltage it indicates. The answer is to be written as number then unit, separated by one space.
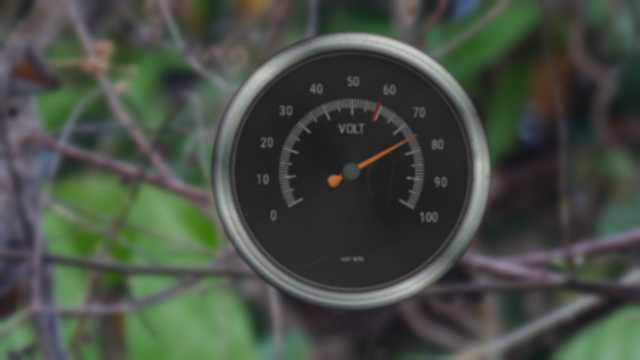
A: 75 V
